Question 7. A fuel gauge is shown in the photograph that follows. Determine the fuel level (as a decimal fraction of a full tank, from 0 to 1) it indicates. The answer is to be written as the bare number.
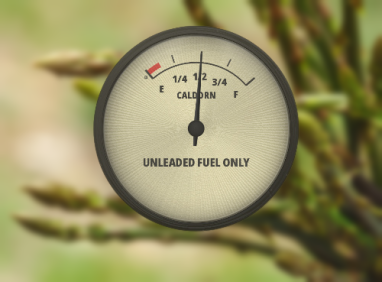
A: 0.5
